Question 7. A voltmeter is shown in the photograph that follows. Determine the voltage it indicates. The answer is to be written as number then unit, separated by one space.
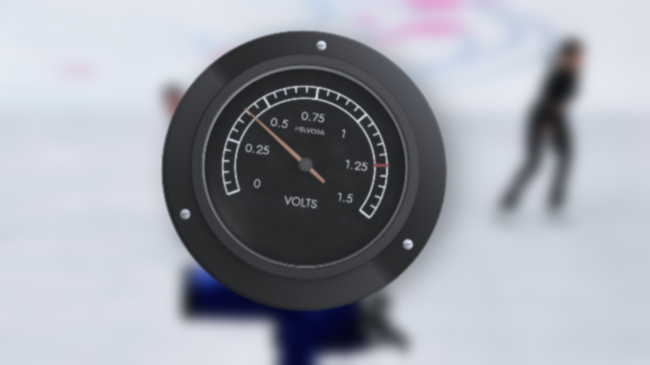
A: 0.4 V
